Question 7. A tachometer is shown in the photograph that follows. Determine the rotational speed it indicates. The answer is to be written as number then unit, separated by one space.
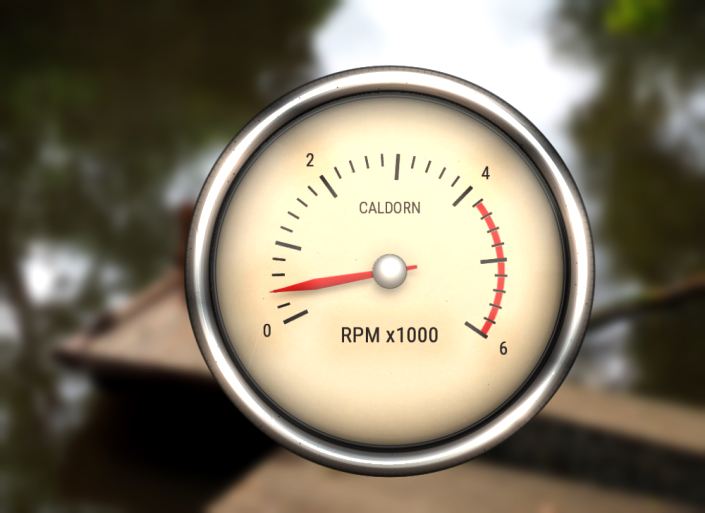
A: 400 rpm
